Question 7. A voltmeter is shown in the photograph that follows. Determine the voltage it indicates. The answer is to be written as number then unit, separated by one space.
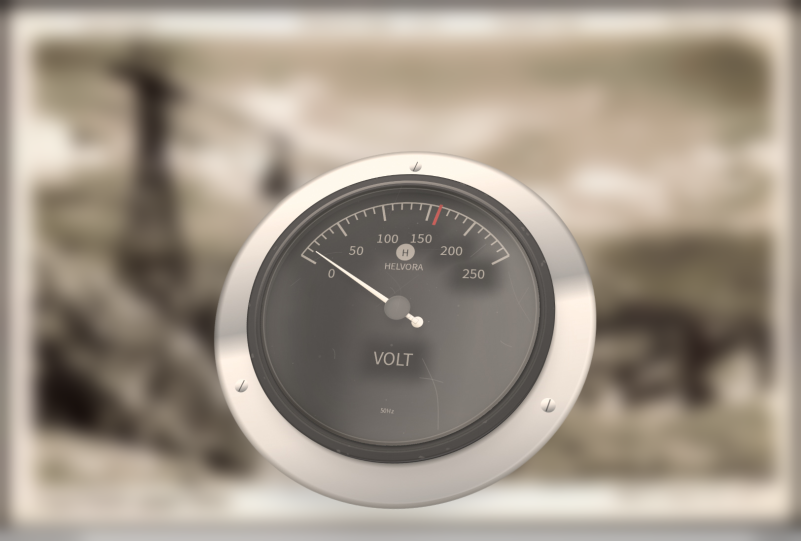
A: 10 V
